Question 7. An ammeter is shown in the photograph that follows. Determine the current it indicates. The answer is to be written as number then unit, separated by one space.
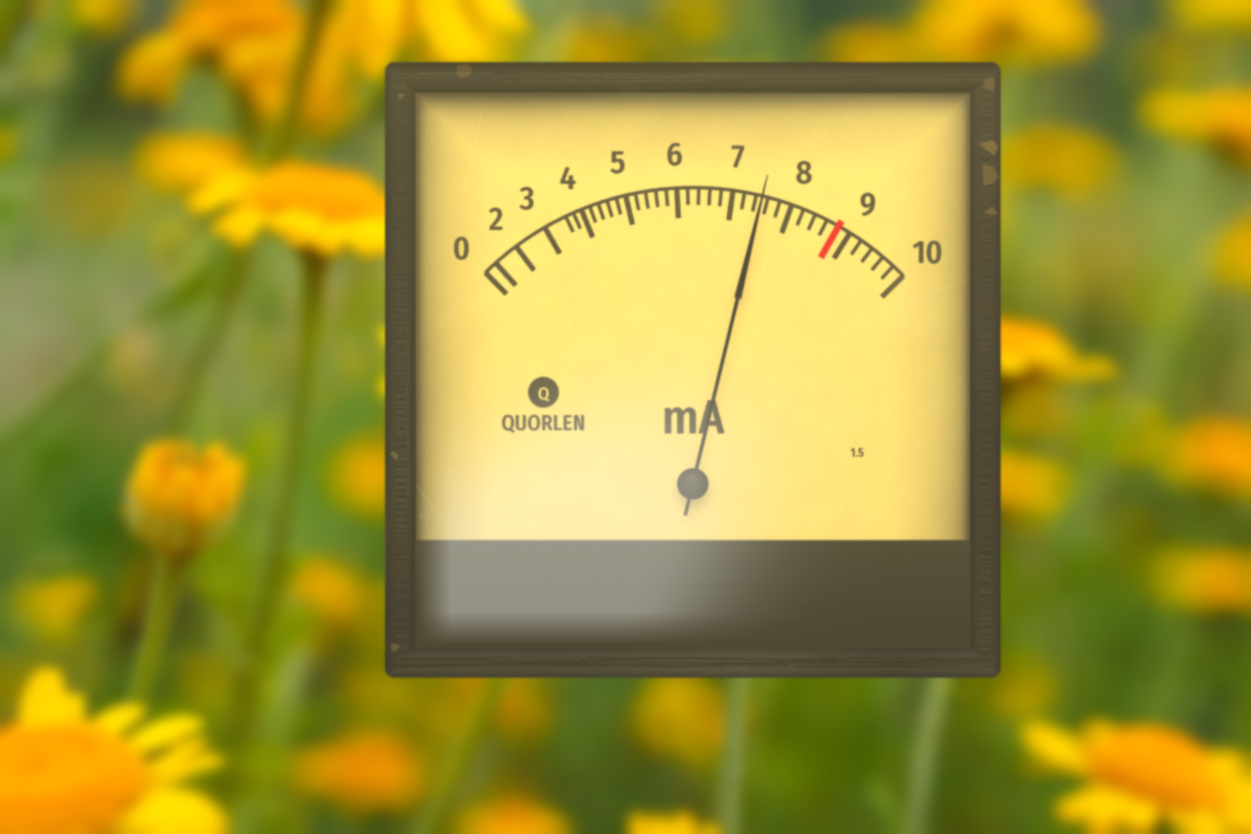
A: 7.5 mA
